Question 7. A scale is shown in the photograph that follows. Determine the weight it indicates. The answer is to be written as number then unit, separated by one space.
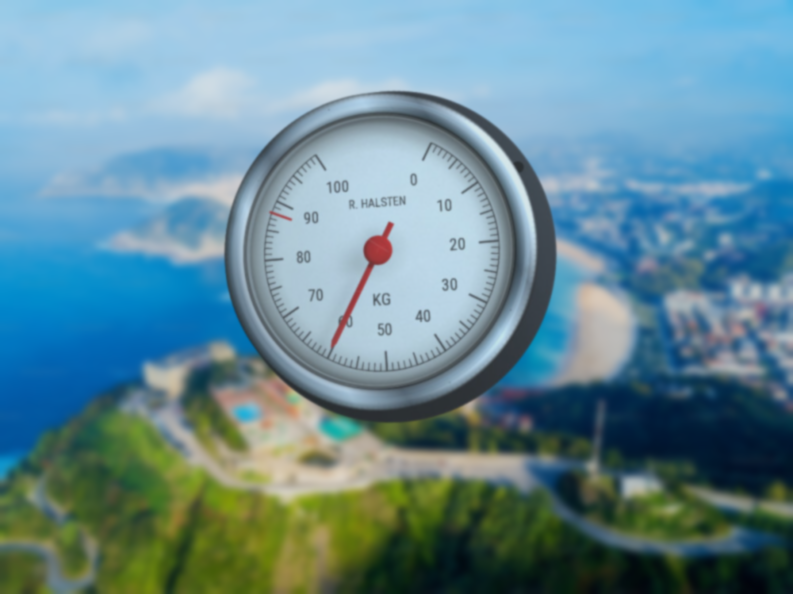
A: 60 kg
